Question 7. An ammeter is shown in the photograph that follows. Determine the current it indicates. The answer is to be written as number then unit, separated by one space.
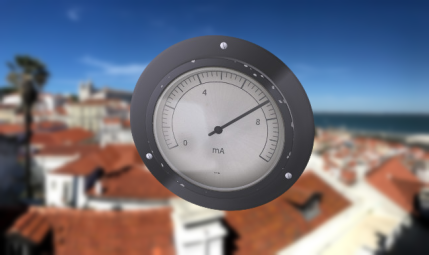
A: 7.2 mA
